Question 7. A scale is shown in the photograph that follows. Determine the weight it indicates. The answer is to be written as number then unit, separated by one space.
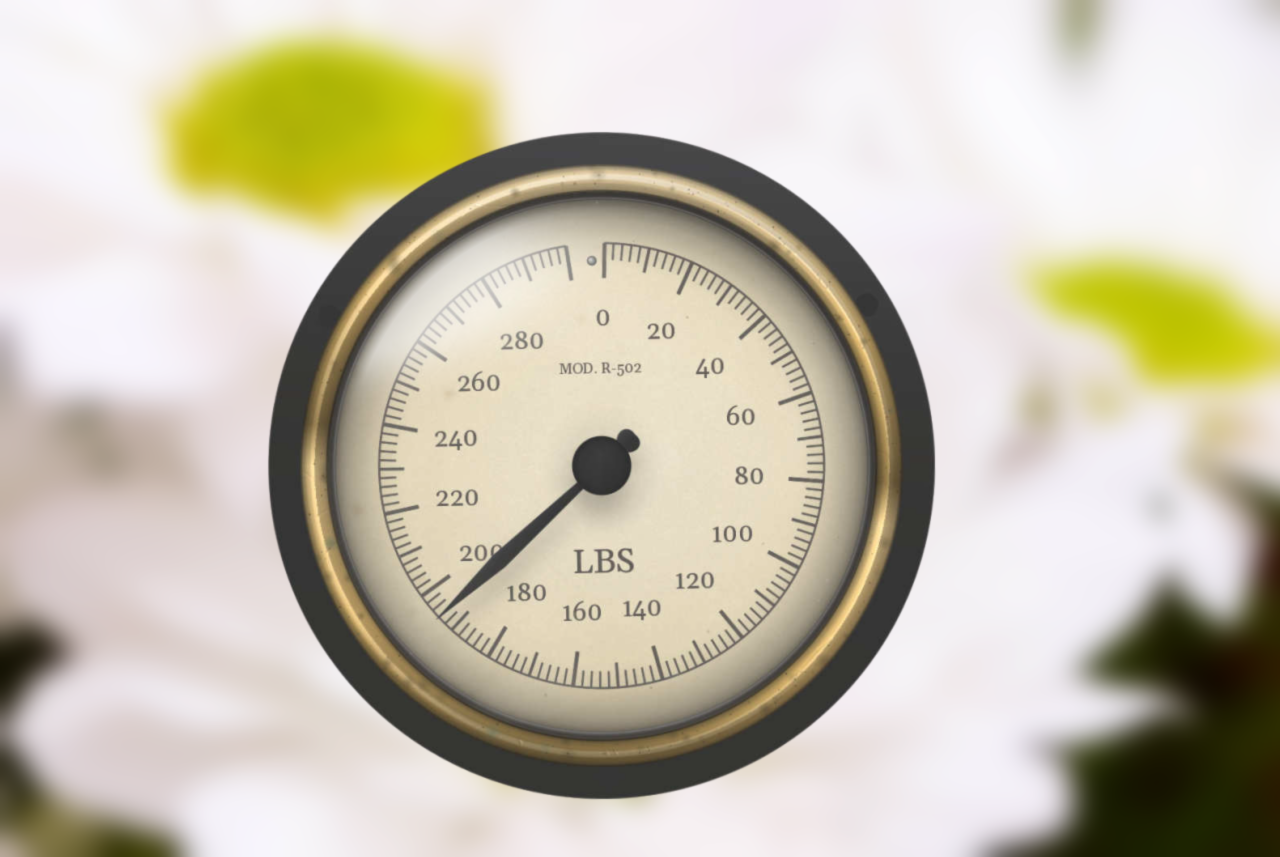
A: 194 lb
